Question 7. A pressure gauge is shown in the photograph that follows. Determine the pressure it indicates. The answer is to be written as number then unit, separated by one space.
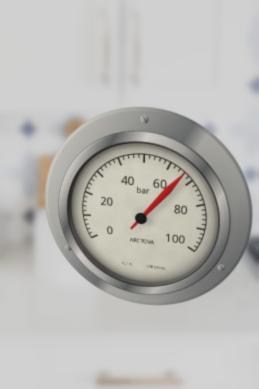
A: 66 bar
